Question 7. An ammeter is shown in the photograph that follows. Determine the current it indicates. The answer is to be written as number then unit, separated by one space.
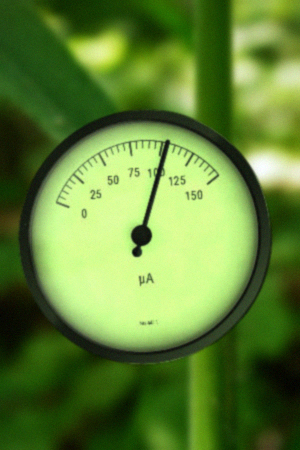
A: 105 µA
